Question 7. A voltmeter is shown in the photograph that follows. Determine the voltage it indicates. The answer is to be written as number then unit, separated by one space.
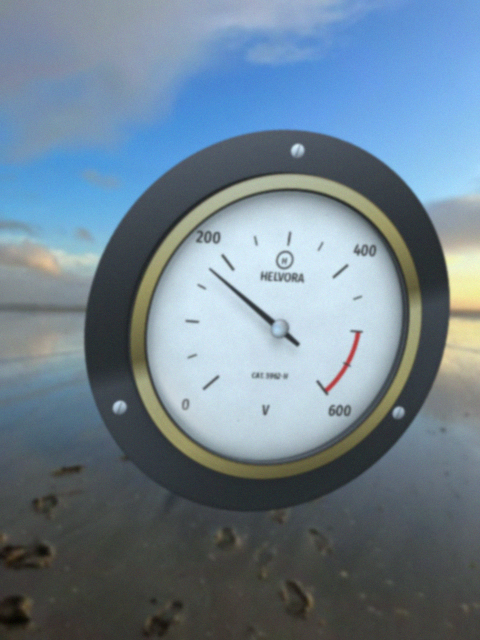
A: 175 V
